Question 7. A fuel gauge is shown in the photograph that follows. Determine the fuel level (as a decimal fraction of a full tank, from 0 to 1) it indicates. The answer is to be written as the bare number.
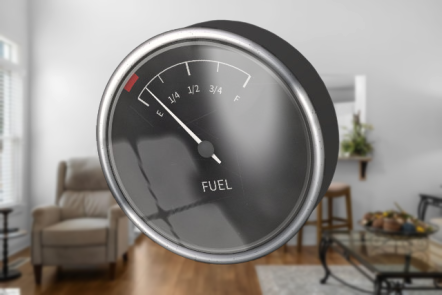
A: 0.125
